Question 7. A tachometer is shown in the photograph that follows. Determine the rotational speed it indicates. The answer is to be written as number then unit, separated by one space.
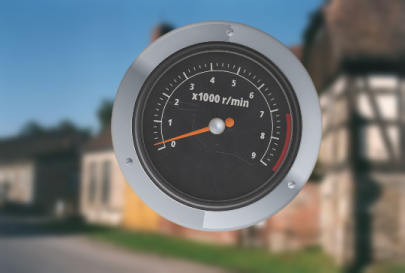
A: 200 rpm
